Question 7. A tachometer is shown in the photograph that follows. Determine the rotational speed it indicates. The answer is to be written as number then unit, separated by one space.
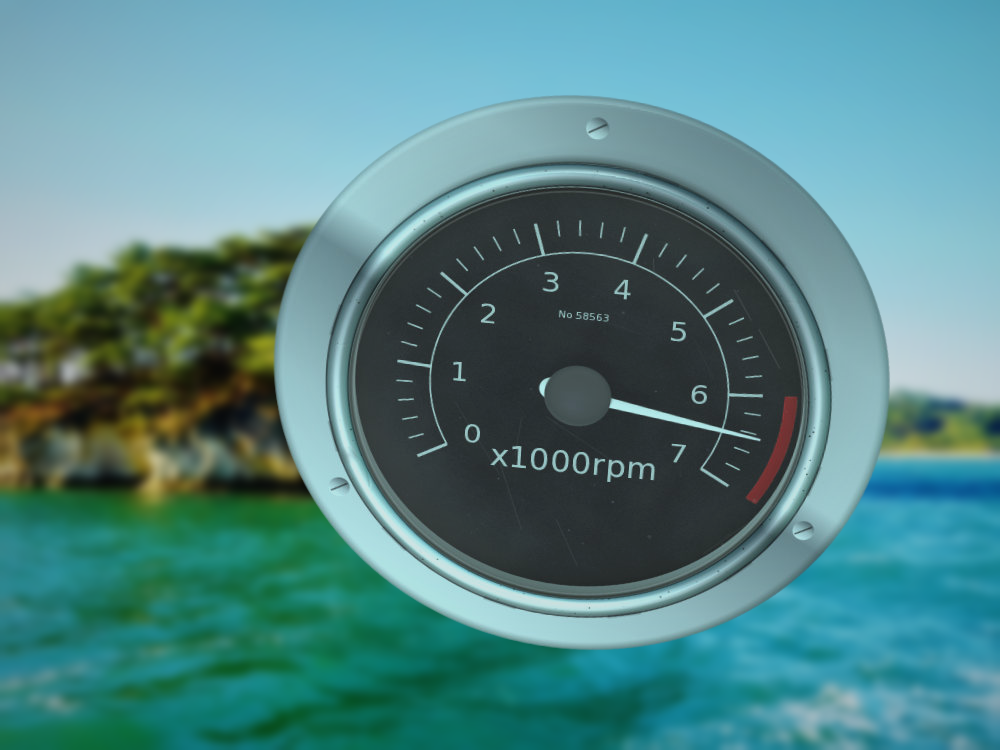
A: 6400 rpm
